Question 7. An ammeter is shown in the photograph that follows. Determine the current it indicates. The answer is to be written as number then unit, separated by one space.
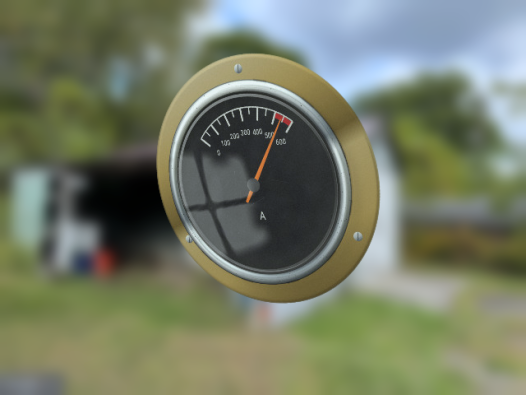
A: 550 A
